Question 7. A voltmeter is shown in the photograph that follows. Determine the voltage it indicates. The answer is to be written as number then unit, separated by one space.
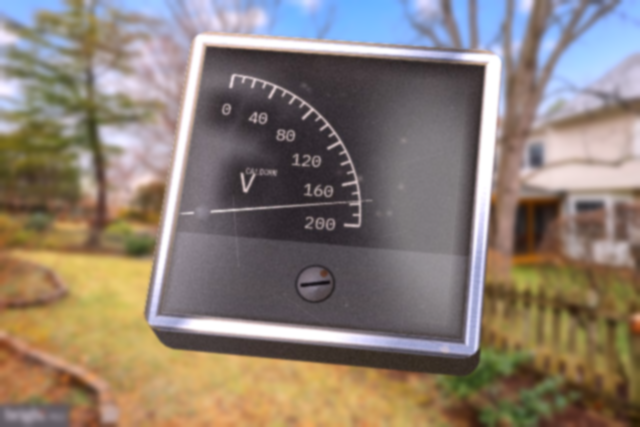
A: 180 V
